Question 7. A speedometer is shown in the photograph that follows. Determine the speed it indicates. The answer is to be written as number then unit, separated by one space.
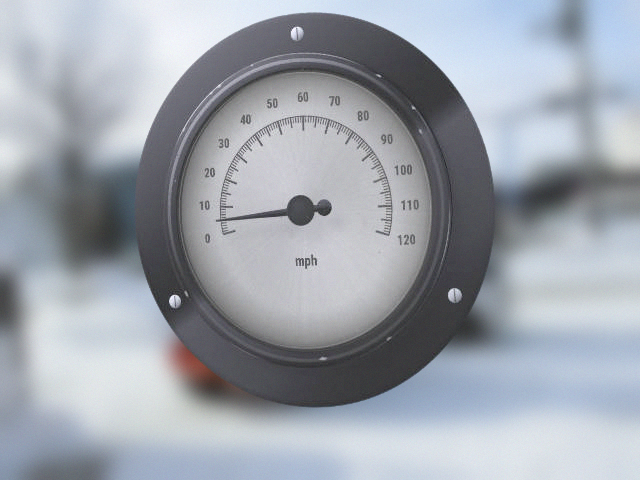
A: 5 mph
